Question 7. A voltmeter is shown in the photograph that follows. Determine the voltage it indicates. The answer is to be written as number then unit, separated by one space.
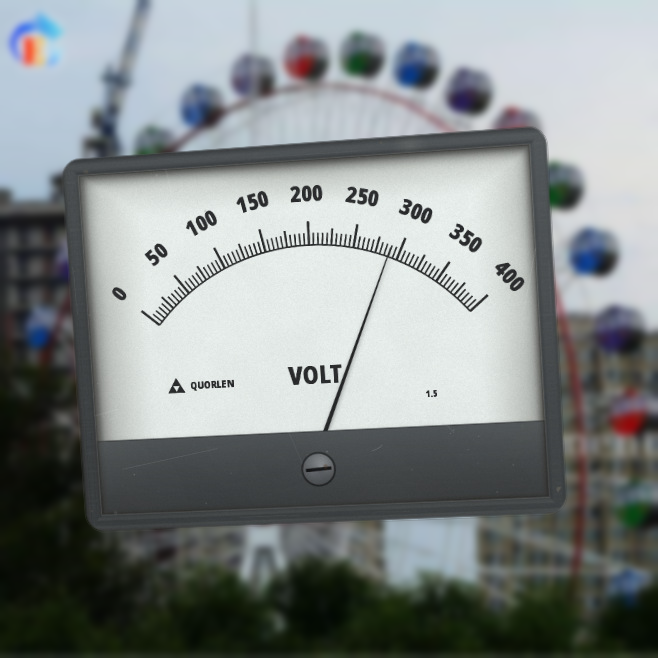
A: 290 V
